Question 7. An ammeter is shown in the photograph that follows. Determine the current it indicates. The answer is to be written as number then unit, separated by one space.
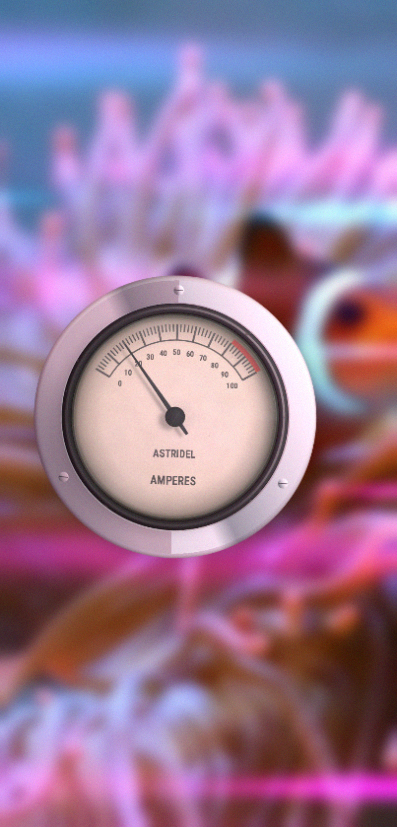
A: 20 A
